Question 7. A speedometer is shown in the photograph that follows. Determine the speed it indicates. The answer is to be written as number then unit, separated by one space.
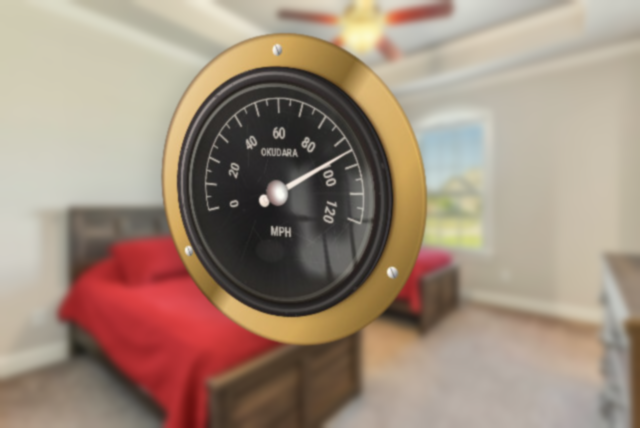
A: 95 mph
